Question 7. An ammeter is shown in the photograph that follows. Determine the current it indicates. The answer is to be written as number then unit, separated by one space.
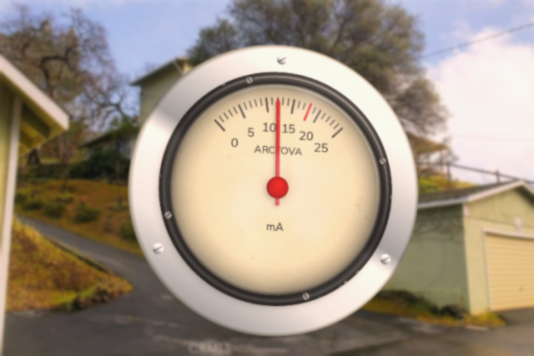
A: 12 mA
